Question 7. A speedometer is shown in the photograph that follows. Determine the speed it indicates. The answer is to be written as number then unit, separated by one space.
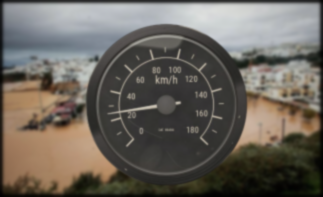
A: 25 km/h
